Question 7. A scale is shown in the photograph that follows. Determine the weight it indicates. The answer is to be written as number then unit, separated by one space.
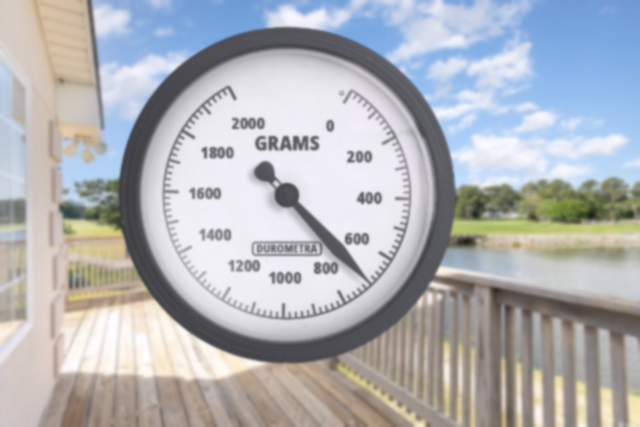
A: 700 g
